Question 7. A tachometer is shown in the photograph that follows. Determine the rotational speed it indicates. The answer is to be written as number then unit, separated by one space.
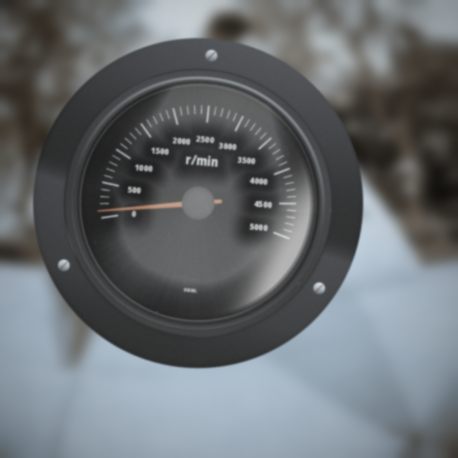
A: 100 rpm
